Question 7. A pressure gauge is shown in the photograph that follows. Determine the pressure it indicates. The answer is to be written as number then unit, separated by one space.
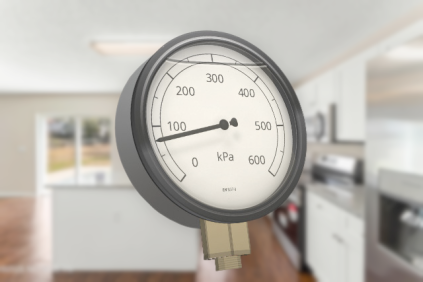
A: 75 kPa
